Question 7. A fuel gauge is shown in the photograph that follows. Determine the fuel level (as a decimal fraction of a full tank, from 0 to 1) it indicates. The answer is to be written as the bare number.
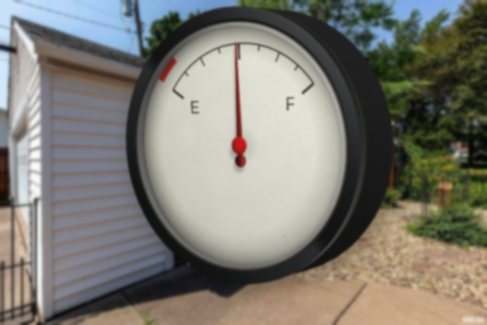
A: 0.5
